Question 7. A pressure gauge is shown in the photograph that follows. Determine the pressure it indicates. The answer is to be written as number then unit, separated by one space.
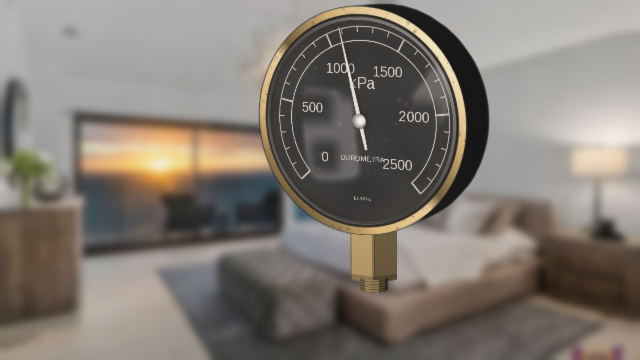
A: 1100 kPa
